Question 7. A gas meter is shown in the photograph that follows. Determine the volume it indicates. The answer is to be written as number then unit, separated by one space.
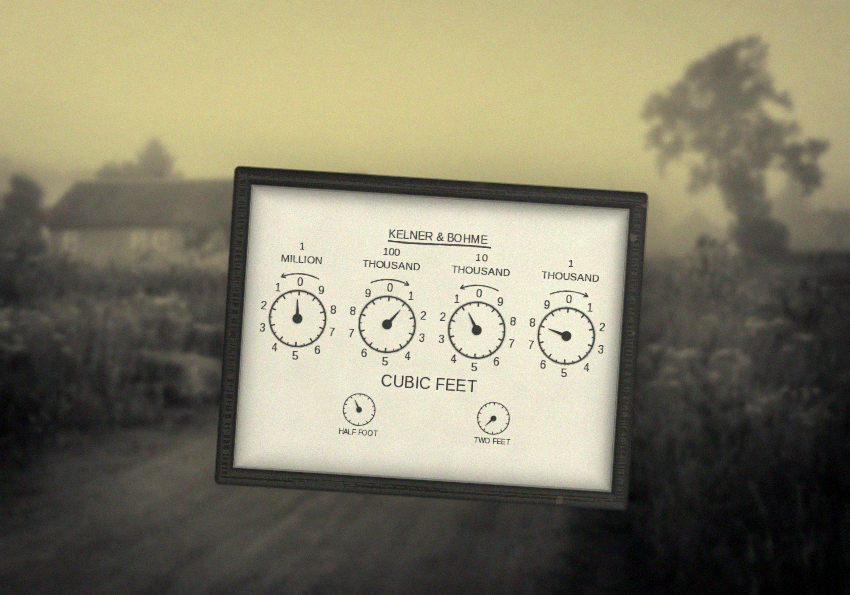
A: 10800 ft³
